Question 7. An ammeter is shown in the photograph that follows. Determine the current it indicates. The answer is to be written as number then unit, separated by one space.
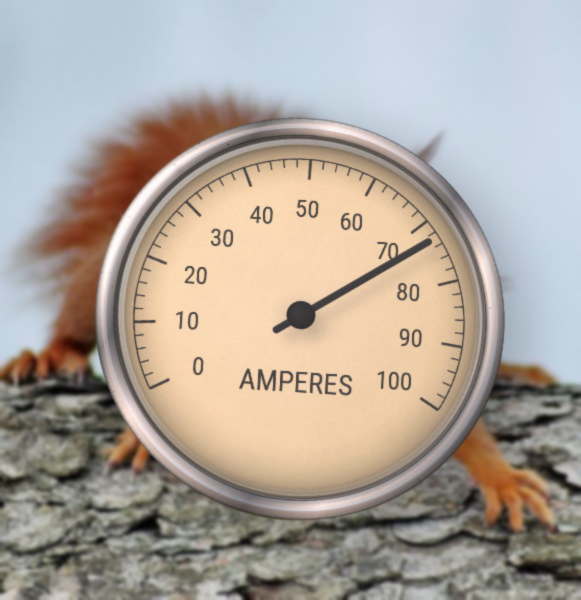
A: 73 A
